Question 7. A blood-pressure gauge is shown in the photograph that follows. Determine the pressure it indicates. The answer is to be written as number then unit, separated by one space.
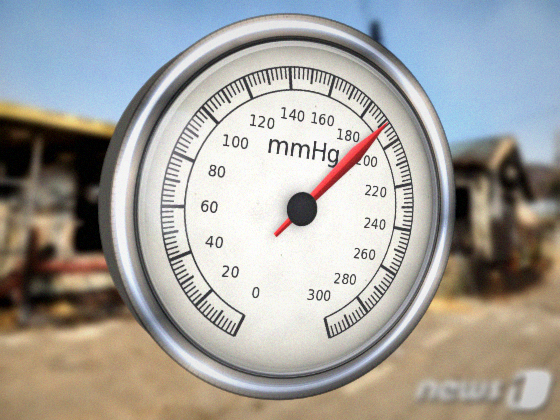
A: 190 mmHg
